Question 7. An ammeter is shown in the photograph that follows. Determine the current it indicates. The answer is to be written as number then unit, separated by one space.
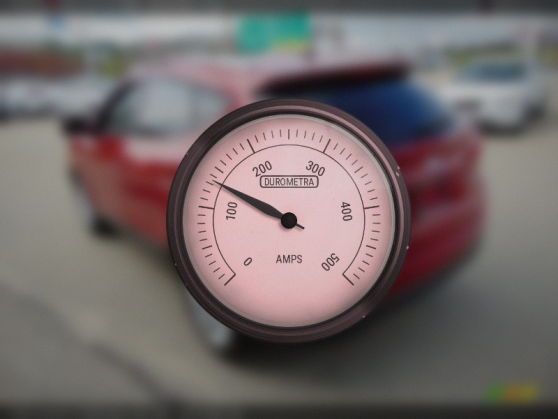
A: 135 A
